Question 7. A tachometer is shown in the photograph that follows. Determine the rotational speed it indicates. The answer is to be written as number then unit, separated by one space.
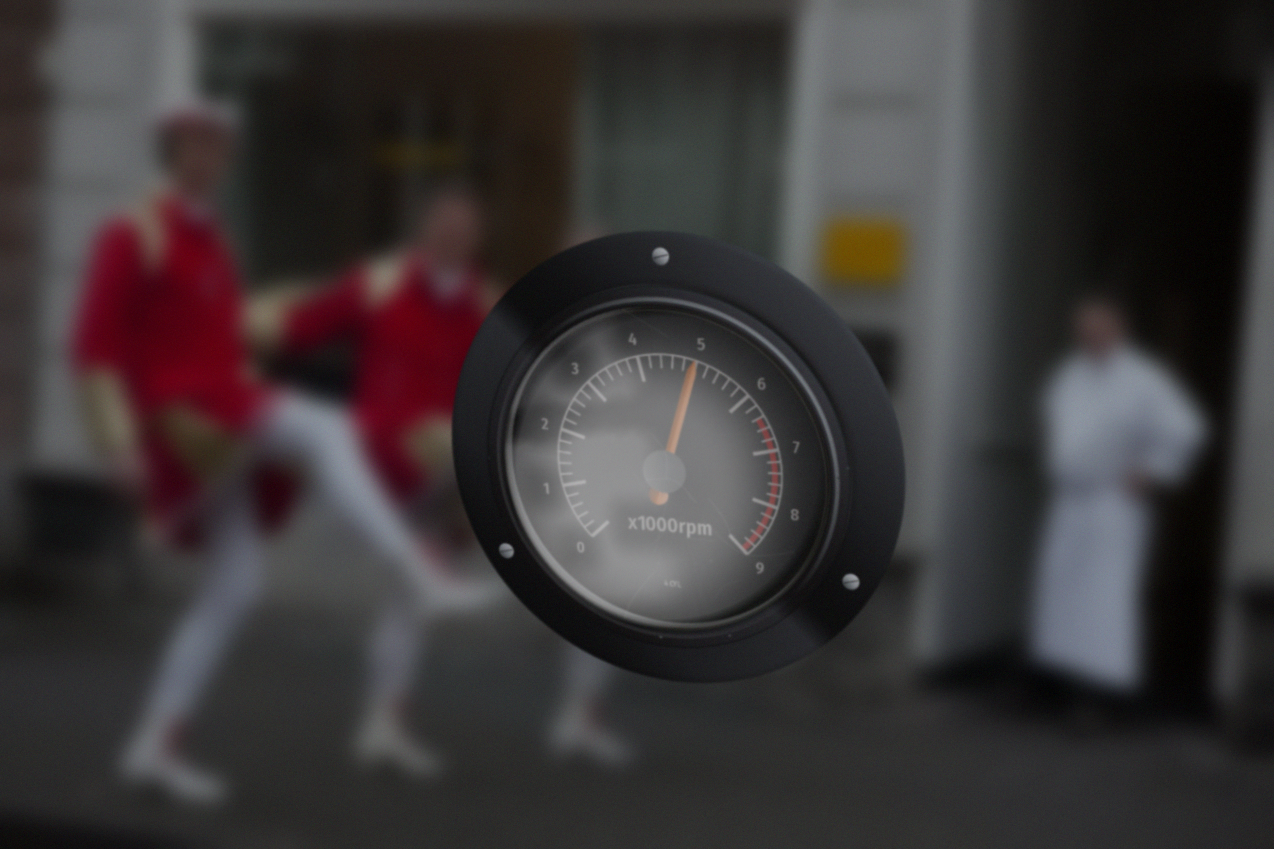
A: 5000 rpm
